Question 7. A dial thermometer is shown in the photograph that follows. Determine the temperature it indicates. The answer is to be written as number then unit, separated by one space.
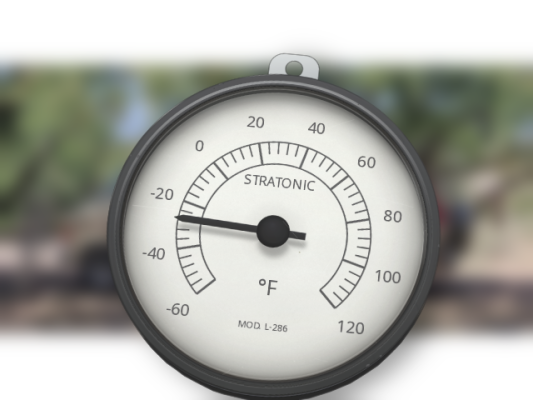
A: -28 °F
